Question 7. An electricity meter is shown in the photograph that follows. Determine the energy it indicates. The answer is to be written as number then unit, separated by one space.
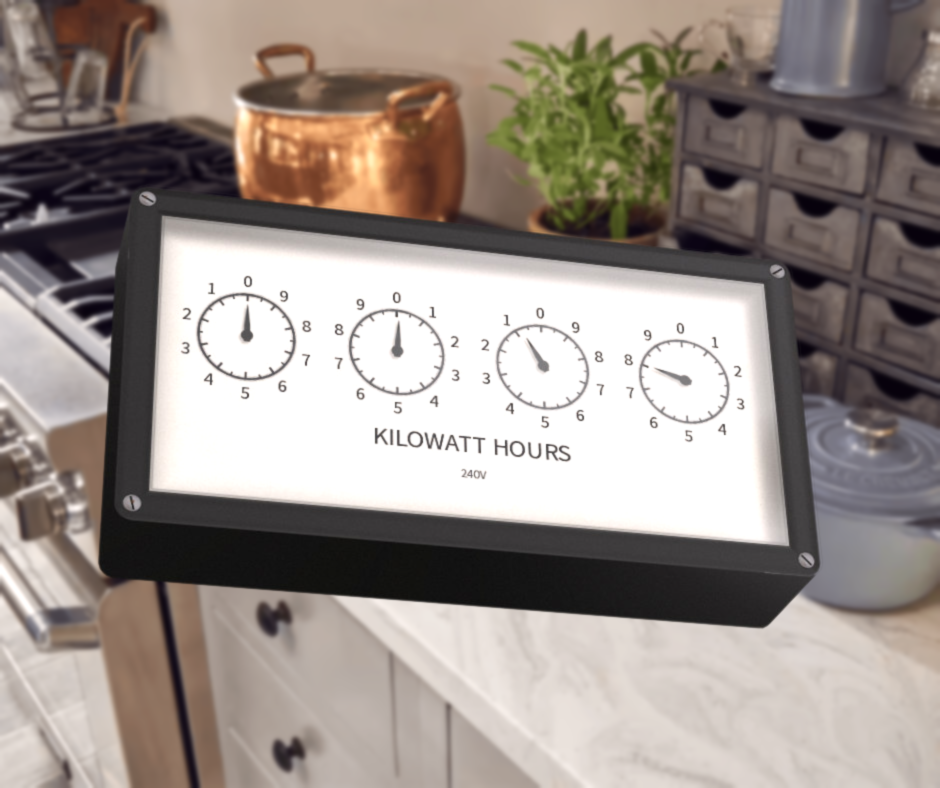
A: 8 kWh
